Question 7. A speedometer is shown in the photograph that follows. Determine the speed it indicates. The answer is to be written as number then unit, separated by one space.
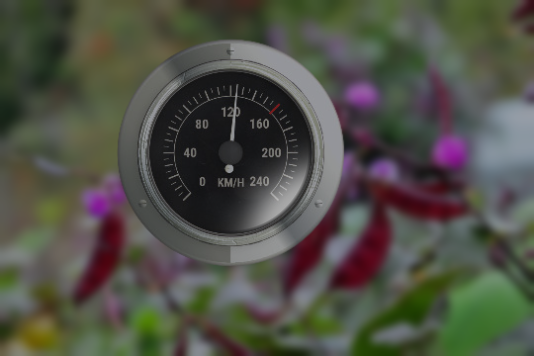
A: 125 km/h
